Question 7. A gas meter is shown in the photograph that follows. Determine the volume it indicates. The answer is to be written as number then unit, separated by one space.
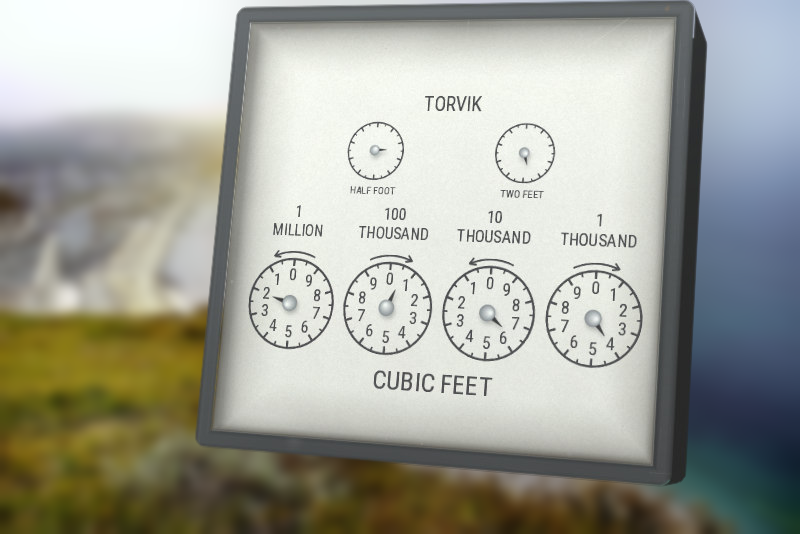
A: 206400 ft³
